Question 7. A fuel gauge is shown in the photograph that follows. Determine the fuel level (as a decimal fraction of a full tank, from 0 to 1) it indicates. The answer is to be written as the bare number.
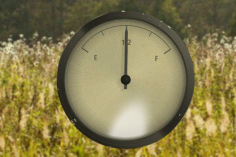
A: 0.5
